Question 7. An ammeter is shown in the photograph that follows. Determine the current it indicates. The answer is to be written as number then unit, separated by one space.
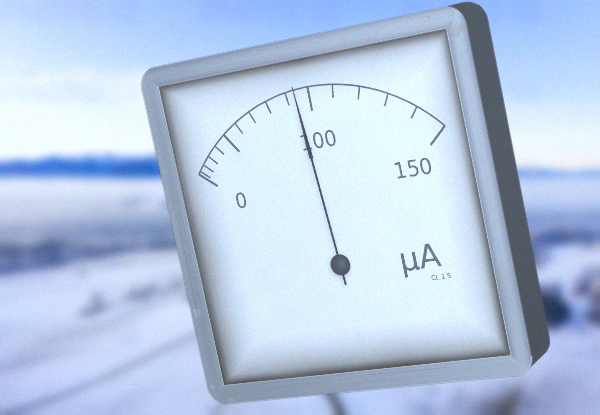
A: 95 µA
